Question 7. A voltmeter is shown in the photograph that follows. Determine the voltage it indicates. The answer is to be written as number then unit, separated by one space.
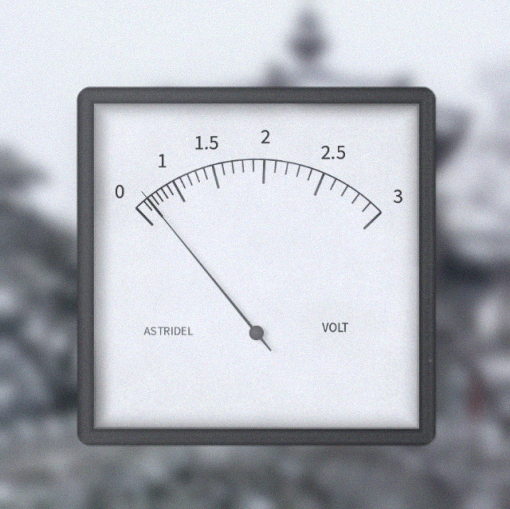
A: 0.5 V
